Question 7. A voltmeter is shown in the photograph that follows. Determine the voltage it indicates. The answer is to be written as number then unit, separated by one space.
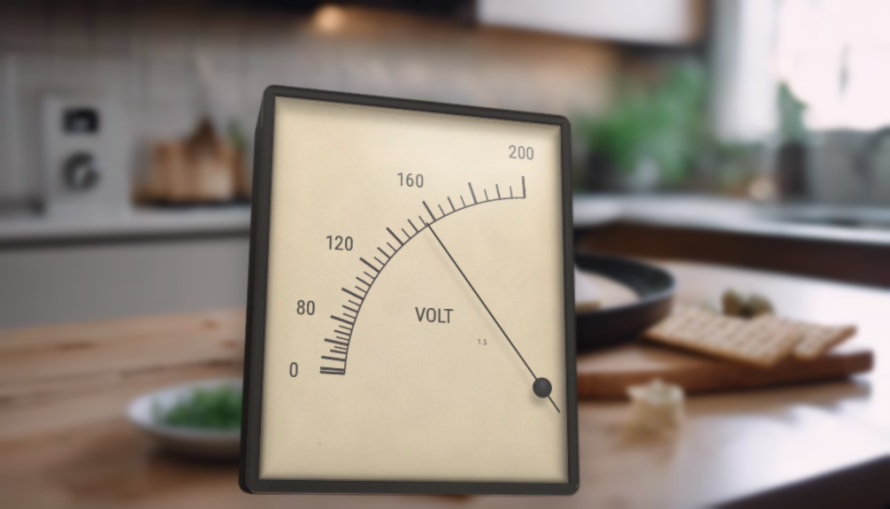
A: 155 V
